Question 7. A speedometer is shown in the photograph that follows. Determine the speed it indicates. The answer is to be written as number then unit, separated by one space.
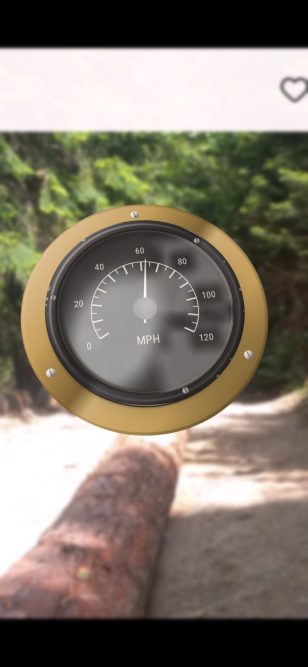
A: 62.5 mph
